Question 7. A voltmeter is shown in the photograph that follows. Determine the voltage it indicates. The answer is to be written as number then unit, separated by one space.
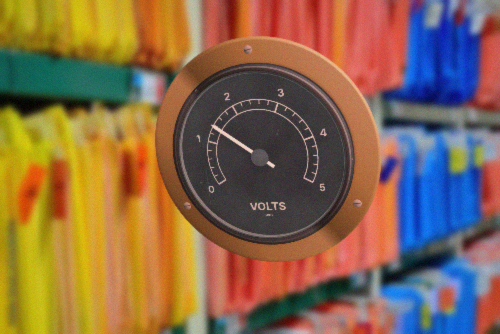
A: 1.4 V
